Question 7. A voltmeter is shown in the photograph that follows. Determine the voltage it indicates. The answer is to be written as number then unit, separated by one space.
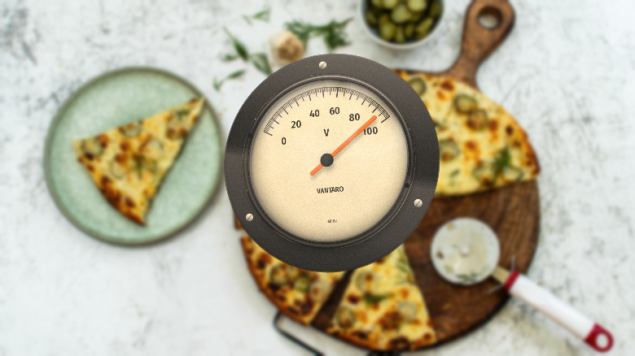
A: 95 V
